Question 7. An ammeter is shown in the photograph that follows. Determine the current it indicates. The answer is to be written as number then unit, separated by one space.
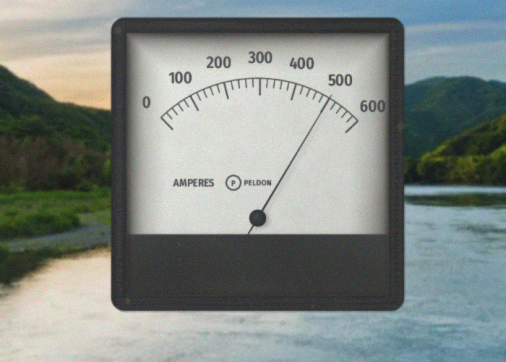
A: 500 A
